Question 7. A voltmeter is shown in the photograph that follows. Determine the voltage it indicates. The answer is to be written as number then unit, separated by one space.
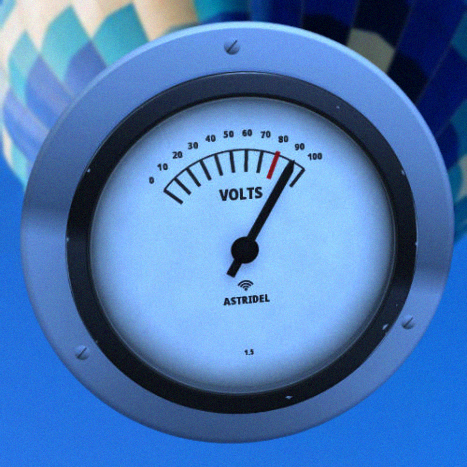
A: 90 V
